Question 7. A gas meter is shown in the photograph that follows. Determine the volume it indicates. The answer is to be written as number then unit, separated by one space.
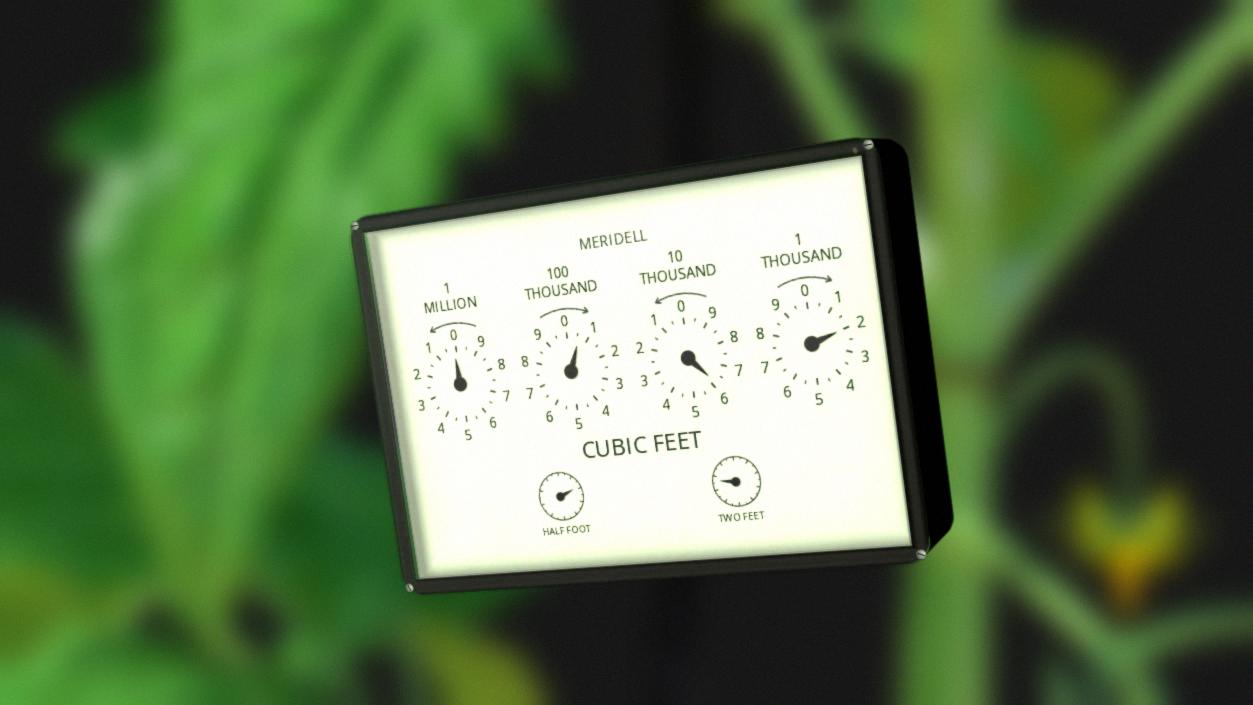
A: 6200 ft³
